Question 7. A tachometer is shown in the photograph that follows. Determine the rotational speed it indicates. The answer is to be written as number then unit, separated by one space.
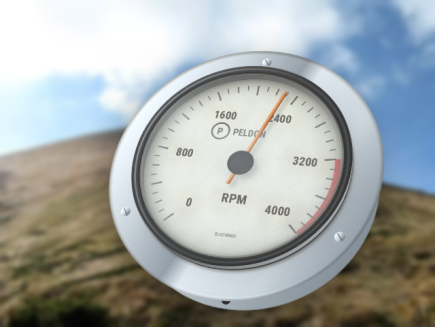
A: 2300 rpm
